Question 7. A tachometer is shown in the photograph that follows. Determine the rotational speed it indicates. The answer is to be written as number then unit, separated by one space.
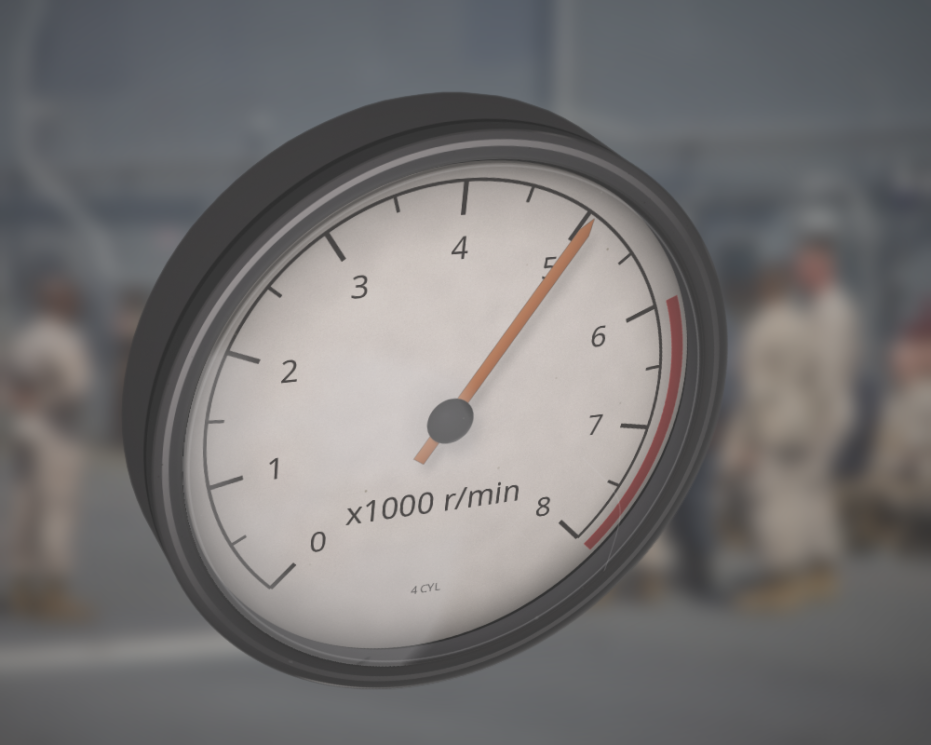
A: 5000 rpm
